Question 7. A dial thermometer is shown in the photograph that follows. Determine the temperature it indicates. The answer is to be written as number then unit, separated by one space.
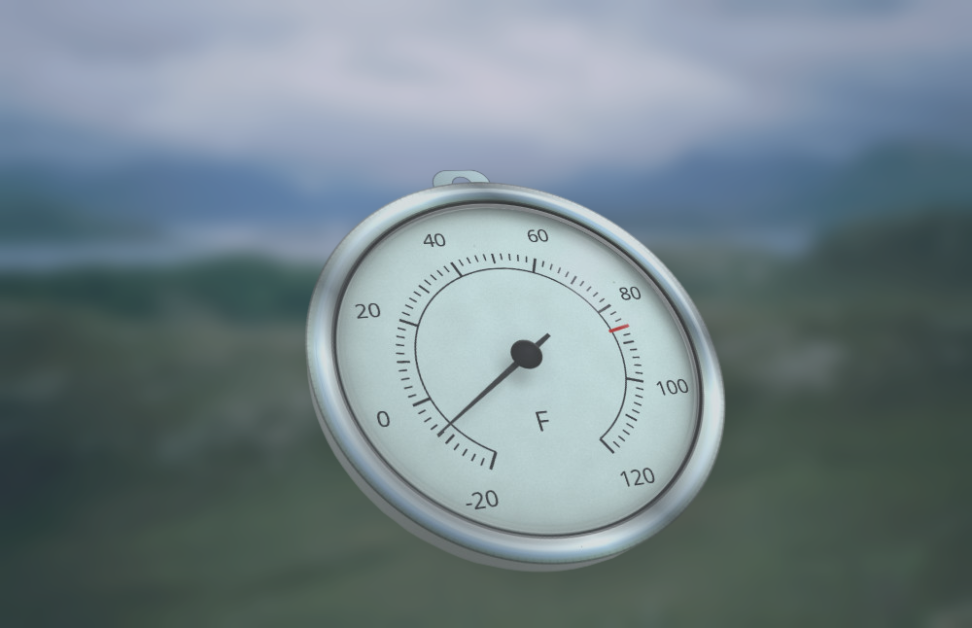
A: -8 °F
